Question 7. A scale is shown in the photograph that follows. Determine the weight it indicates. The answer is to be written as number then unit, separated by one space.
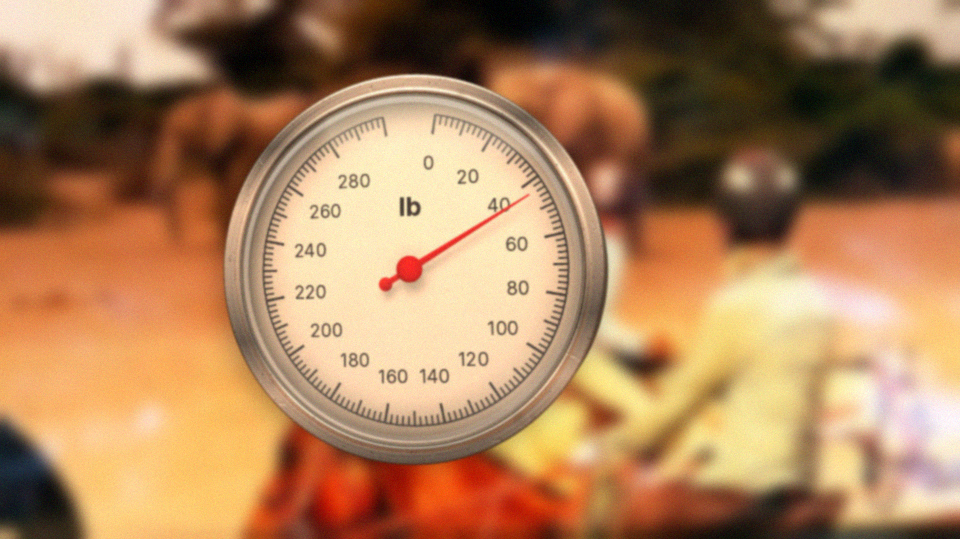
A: 44 lb
